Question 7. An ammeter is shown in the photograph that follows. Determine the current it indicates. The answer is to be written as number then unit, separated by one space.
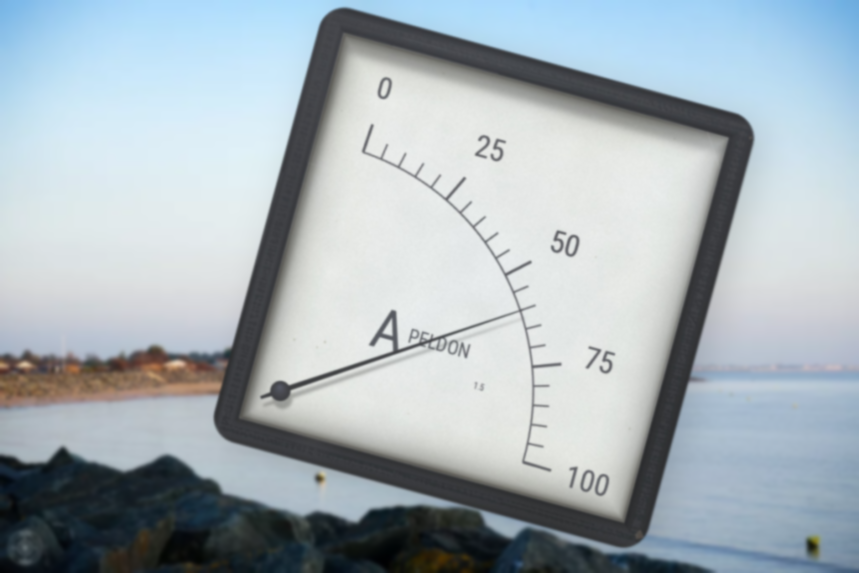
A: 60 A
